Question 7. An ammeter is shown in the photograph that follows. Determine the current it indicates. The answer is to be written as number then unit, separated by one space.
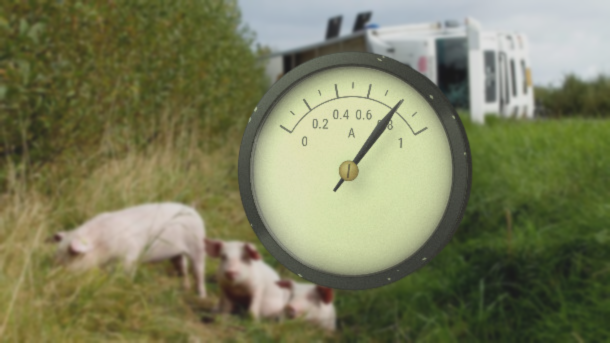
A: 0.8 A
